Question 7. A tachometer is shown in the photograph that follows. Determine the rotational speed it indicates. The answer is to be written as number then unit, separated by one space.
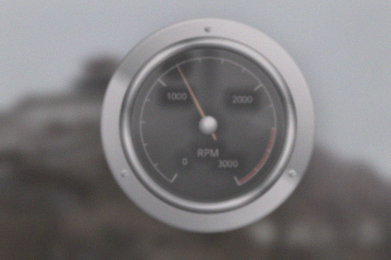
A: 1200 rpm
